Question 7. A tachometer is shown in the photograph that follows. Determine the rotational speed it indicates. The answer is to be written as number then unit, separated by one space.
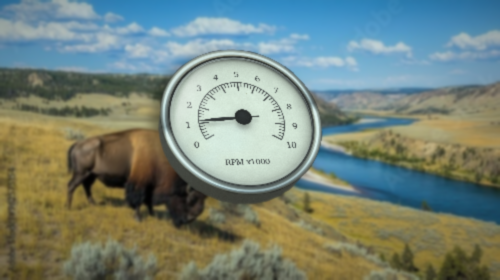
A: 1000 rpm
